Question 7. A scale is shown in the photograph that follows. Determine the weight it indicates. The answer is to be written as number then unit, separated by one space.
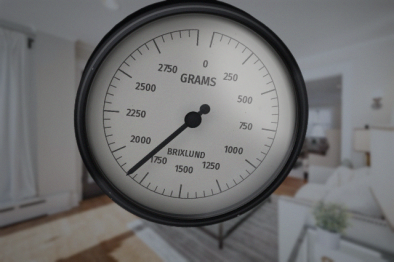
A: 1850 g
